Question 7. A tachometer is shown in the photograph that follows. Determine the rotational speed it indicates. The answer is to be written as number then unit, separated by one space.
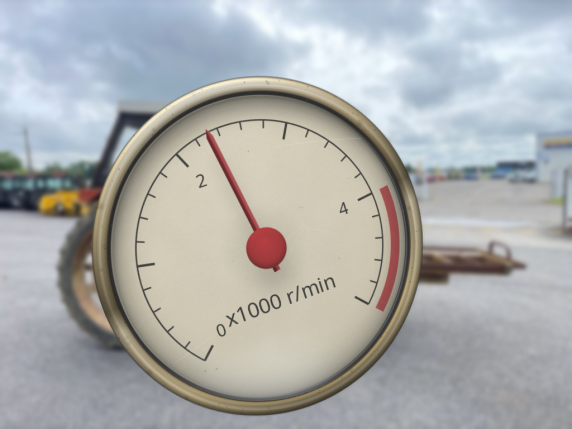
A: 2300 rpm
